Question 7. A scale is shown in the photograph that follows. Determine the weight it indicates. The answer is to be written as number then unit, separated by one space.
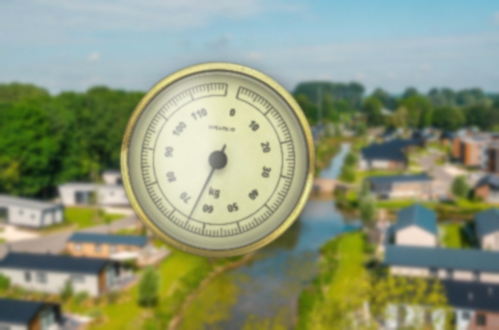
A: 65 kg
